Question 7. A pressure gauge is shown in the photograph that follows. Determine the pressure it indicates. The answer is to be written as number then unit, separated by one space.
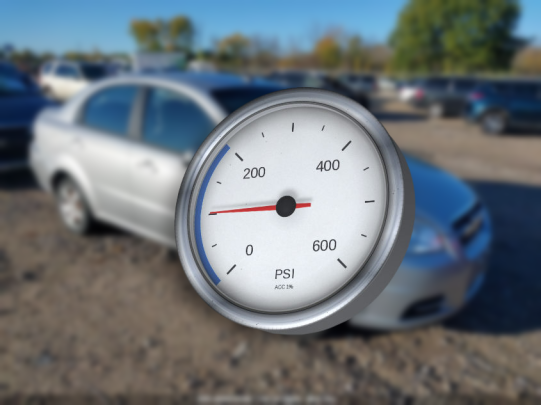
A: 100 psi
